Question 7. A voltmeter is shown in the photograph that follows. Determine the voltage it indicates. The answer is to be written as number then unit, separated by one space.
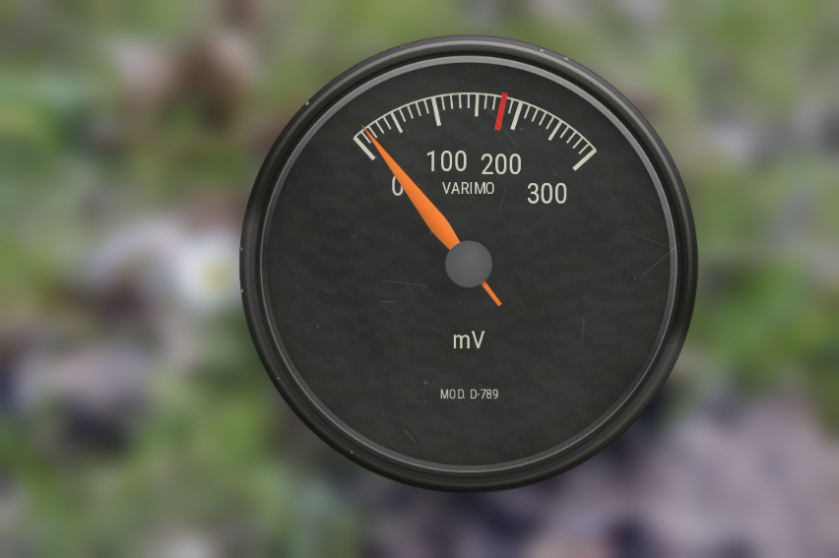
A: 15 mV
